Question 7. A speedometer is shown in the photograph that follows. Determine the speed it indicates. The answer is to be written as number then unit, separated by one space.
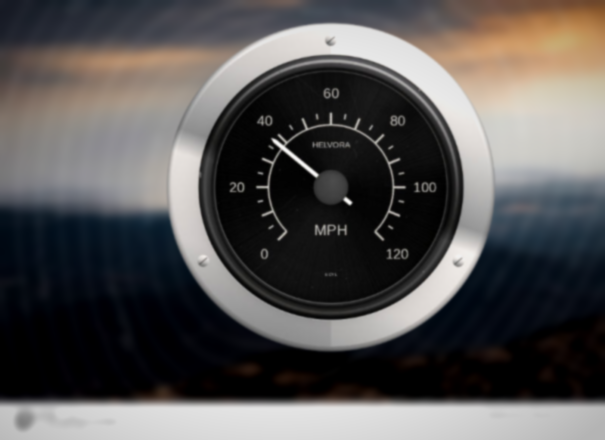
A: 37.5 mph
